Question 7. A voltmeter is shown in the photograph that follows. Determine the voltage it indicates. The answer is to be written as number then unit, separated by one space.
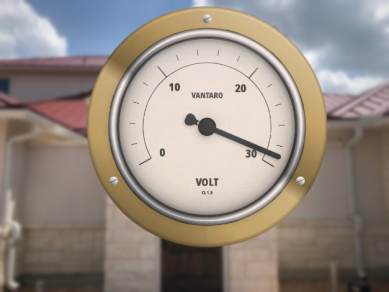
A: 29 V
